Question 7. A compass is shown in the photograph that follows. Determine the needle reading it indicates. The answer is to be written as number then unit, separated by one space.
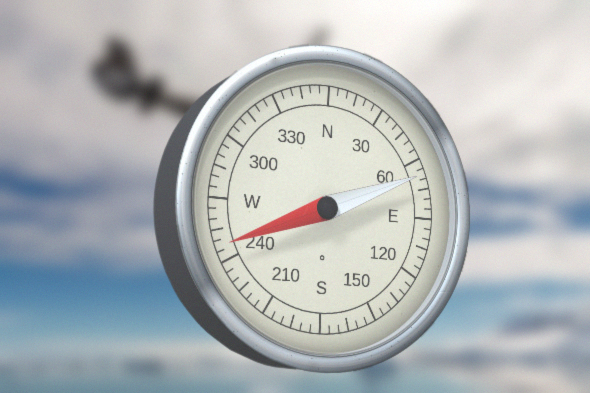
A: 247.5 °
